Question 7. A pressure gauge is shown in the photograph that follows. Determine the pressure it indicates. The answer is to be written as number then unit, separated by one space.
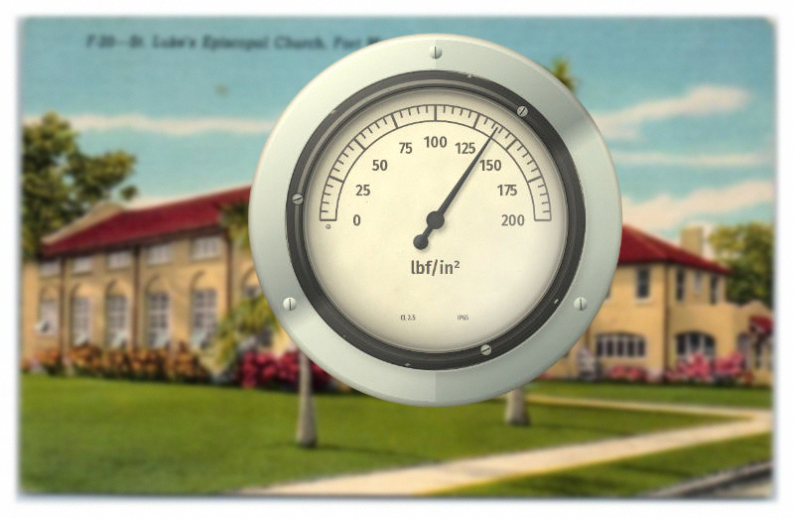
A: 137.5 psi
